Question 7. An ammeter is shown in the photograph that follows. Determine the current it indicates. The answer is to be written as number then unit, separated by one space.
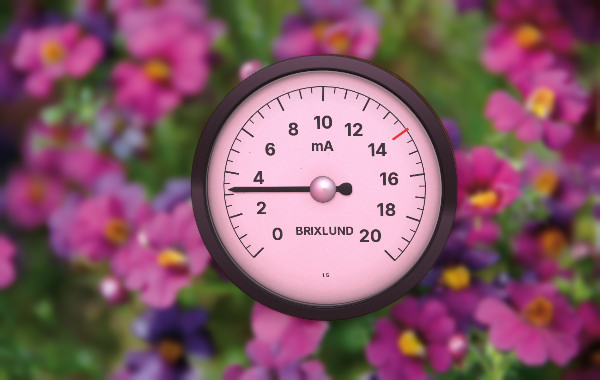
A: 3.25 mA
